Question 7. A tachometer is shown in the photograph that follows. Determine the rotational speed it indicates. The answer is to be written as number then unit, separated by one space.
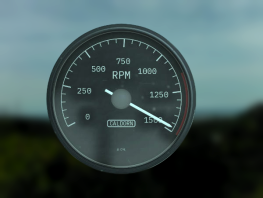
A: 1475 rpm
